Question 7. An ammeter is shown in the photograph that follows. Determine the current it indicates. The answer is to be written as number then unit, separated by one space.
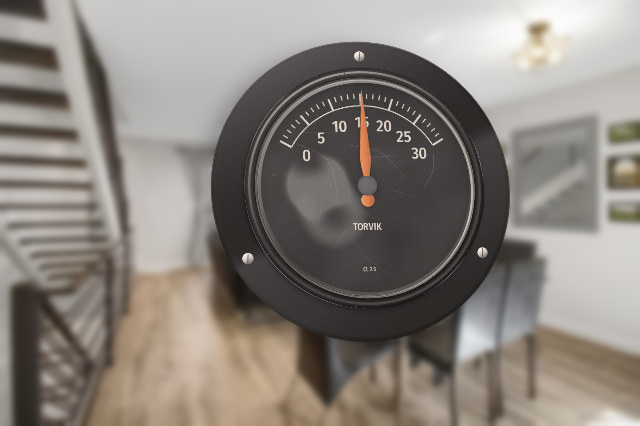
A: 15 A
